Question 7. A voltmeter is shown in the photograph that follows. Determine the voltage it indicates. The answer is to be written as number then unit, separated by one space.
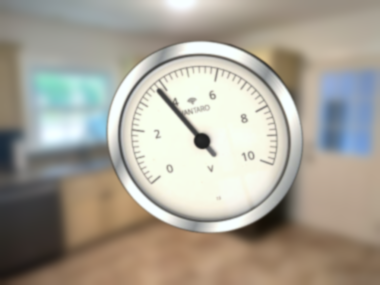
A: 3.8 V
